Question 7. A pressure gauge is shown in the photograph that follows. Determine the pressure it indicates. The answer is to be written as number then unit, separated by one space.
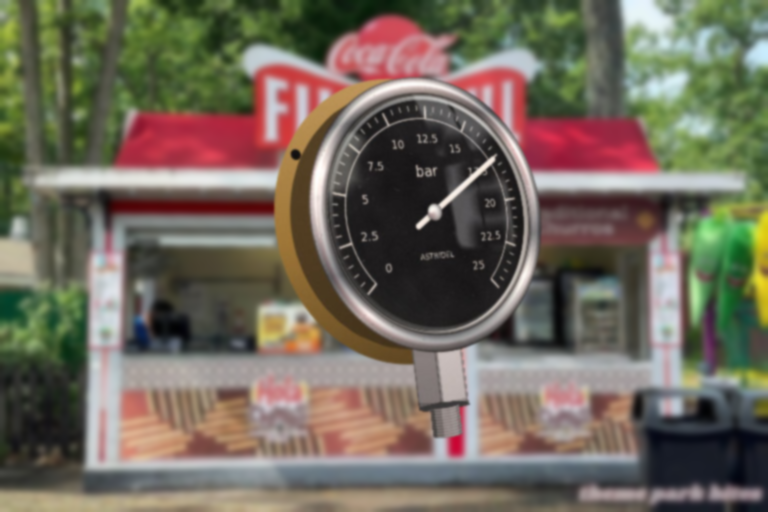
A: 17.5 bar
